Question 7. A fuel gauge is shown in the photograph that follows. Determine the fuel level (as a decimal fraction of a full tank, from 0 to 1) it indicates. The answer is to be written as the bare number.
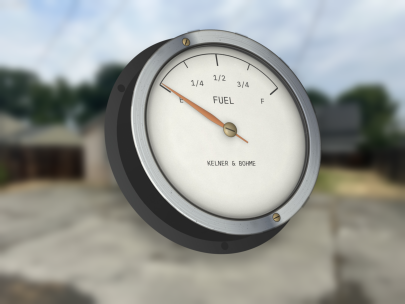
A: 0
